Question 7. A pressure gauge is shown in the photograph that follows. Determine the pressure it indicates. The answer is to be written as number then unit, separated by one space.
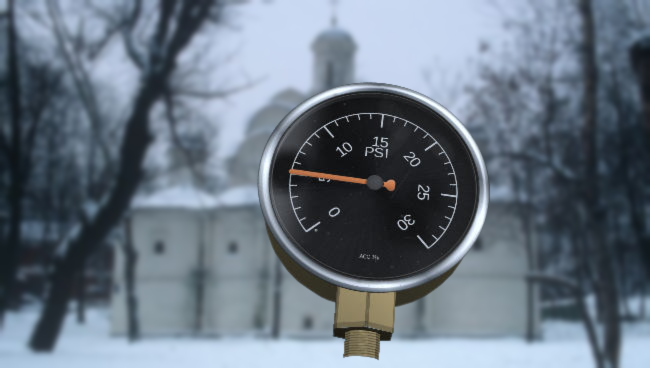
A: 5 psi
